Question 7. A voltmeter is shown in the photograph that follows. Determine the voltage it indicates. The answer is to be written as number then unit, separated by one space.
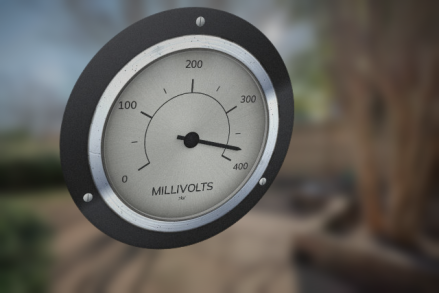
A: 375 mV
